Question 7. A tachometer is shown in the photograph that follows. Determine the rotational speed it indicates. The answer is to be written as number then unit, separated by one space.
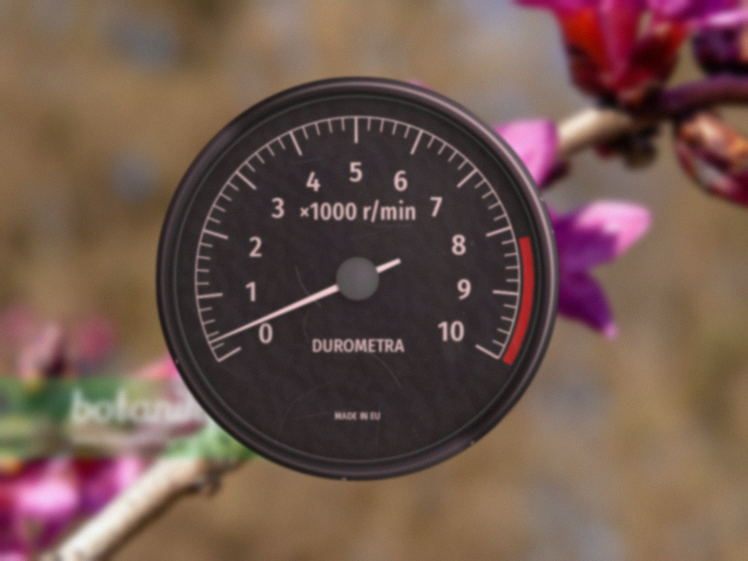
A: 300 rpm
